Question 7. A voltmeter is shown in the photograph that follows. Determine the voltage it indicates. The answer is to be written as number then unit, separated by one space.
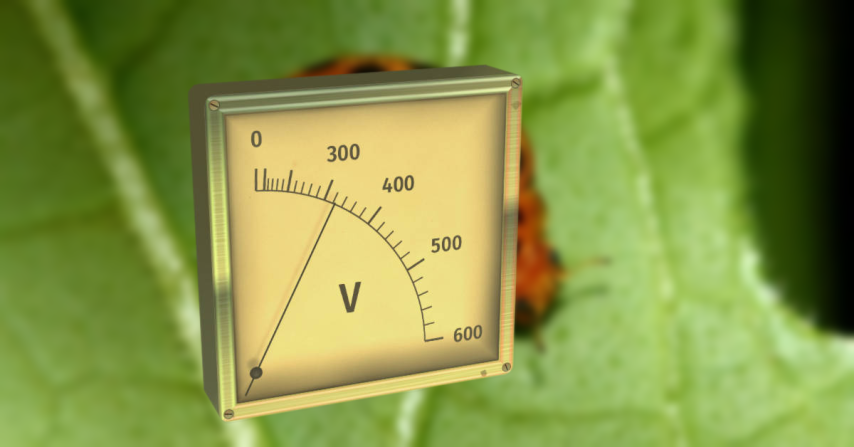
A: 320 V
